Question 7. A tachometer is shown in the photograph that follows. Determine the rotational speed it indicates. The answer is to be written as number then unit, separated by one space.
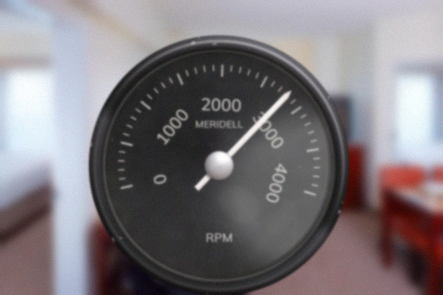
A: 2800 rpm
